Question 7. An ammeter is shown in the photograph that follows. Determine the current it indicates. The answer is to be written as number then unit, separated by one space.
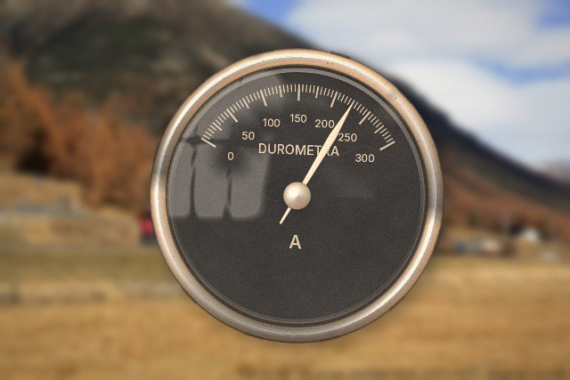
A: 225 A
